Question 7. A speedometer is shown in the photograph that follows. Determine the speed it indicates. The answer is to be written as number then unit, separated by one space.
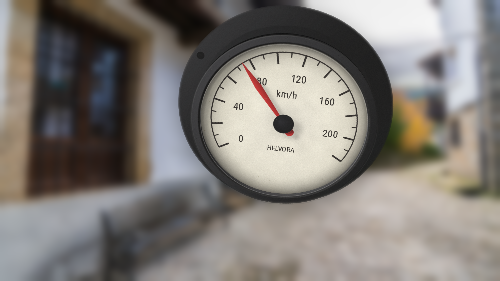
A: 75 km/h
